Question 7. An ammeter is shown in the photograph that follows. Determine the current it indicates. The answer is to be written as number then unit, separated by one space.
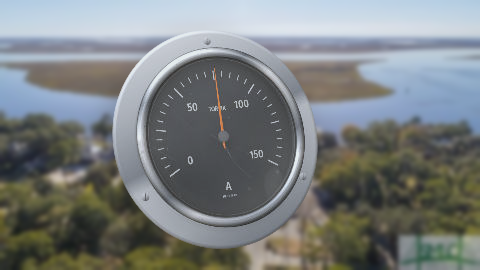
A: 75 A
